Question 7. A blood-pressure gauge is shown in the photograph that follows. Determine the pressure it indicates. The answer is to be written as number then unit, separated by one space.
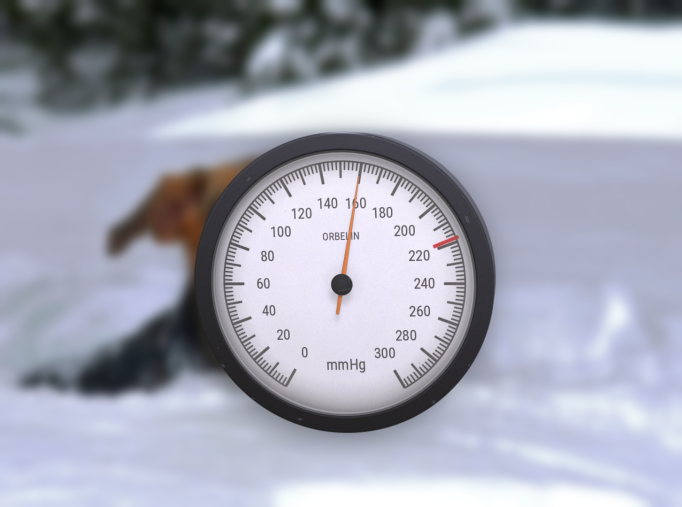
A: 160 mmHg
